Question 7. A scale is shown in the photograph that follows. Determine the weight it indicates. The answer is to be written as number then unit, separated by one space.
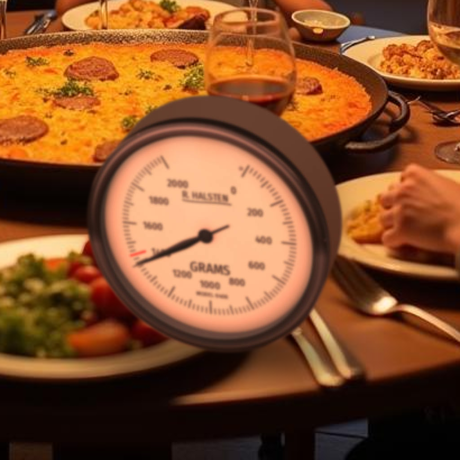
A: 1400 g
